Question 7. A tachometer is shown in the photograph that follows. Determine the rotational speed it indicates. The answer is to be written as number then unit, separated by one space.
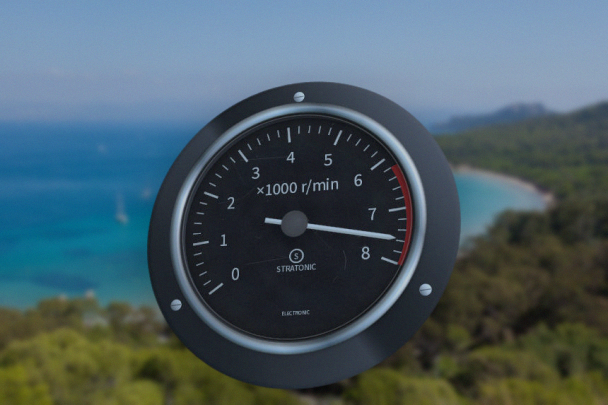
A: 7600 rpm
